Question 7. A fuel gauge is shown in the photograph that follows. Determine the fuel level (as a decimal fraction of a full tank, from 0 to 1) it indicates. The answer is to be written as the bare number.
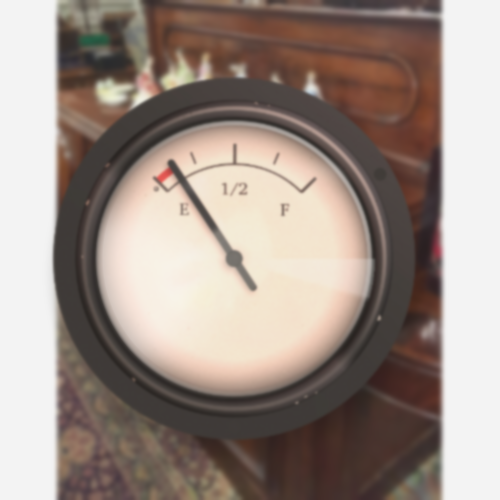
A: 0.125
